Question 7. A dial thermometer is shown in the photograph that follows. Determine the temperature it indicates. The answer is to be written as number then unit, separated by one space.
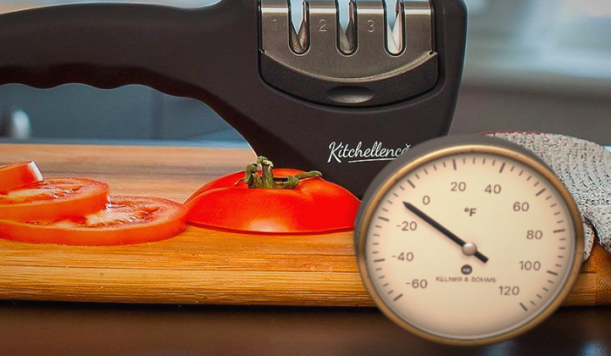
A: -8 °F
